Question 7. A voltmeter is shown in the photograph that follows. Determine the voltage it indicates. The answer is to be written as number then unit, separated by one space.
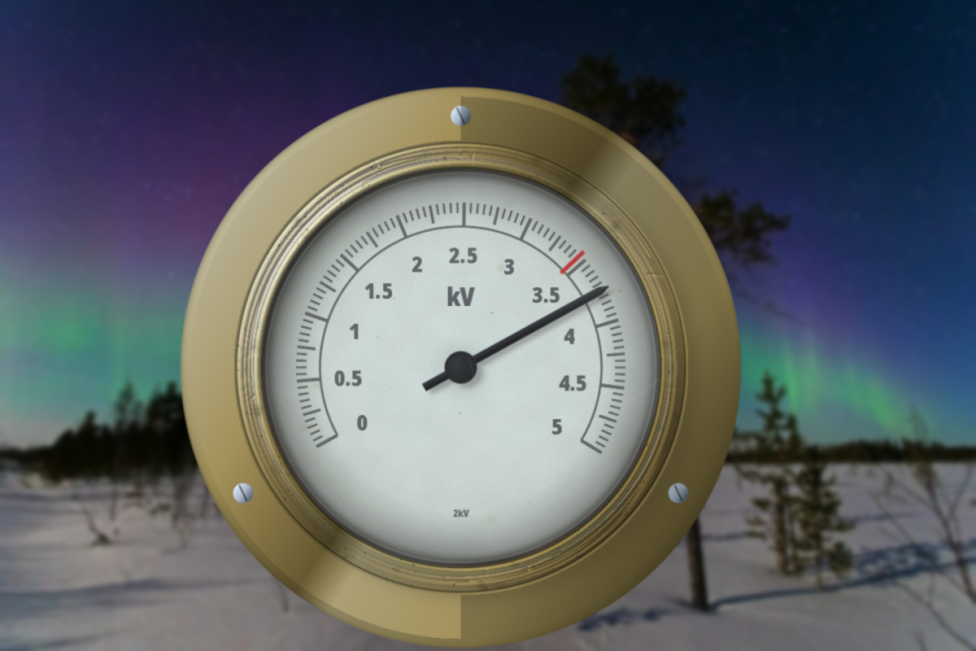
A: 3.75 kV
